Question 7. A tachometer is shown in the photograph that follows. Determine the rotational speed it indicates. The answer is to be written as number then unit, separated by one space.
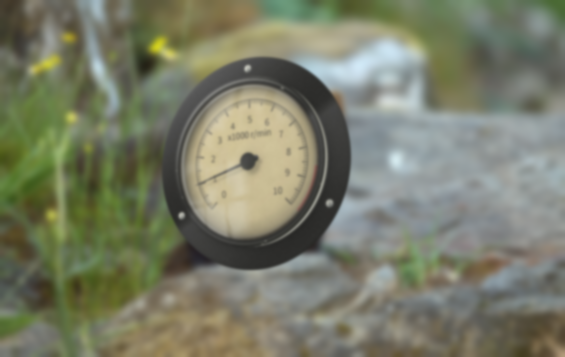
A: 1000 rpm
